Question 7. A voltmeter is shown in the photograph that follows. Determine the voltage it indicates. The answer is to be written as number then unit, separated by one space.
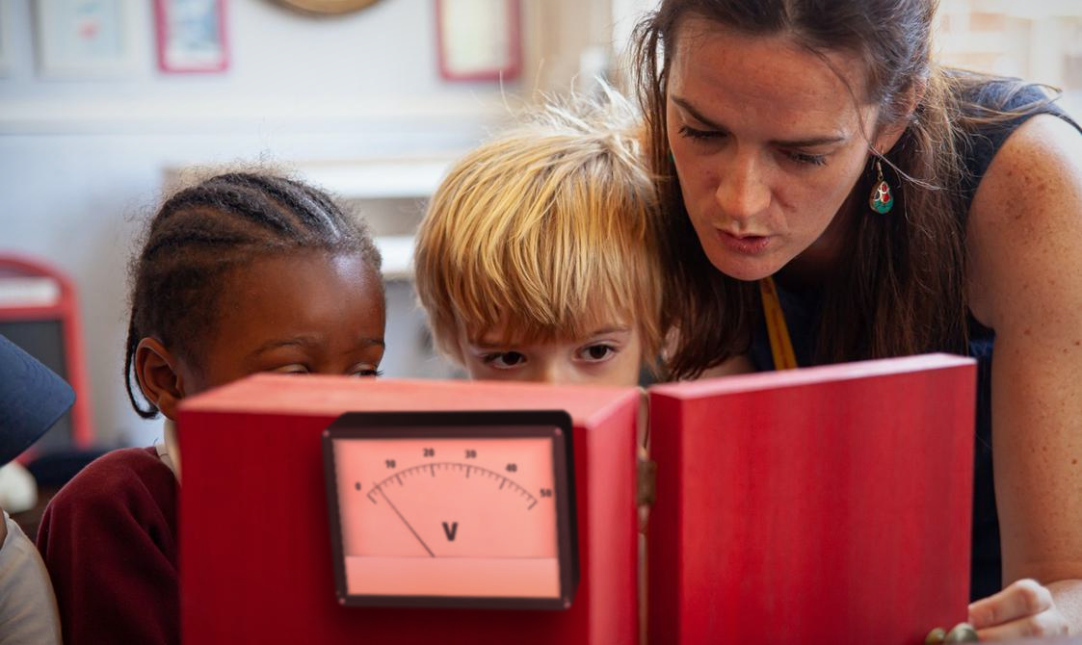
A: 4 V
